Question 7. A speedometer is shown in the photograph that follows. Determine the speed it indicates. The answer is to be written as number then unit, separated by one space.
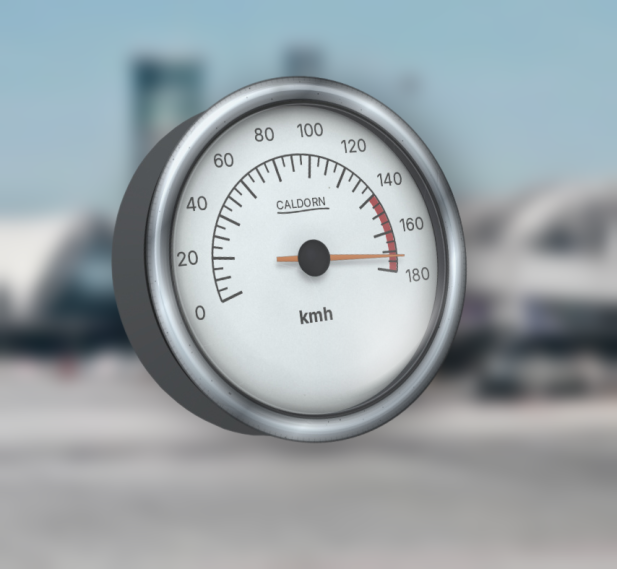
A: 172.5 km/h
